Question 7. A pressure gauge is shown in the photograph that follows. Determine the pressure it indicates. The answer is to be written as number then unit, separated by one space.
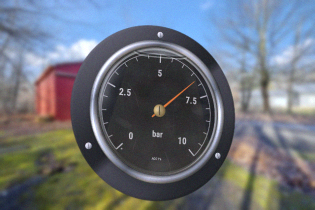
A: 6.75 bar
